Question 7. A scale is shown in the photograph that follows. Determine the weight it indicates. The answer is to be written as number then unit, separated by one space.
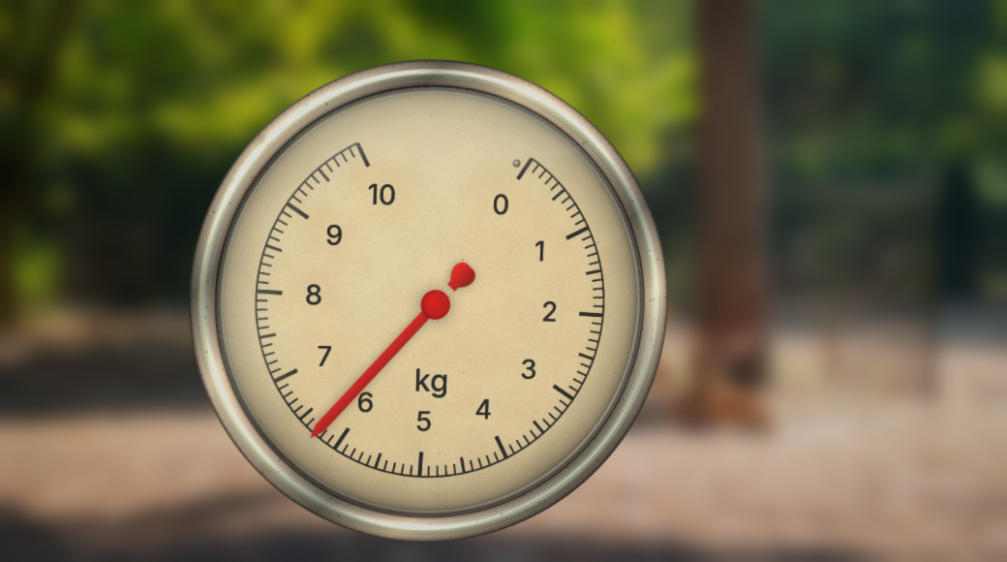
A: 6.3 kg
